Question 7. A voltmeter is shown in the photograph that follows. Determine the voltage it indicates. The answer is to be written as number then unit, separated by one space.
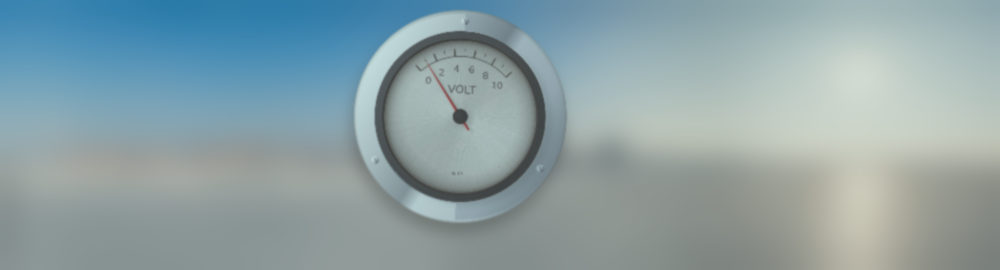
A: 1 V
